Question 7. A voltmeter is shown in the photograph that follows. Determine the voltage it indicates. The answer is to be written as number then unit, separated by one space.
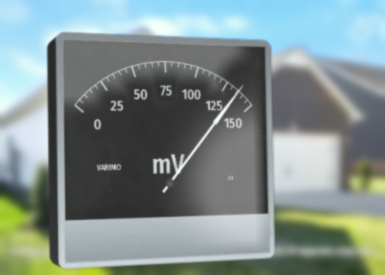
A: 135 mV
